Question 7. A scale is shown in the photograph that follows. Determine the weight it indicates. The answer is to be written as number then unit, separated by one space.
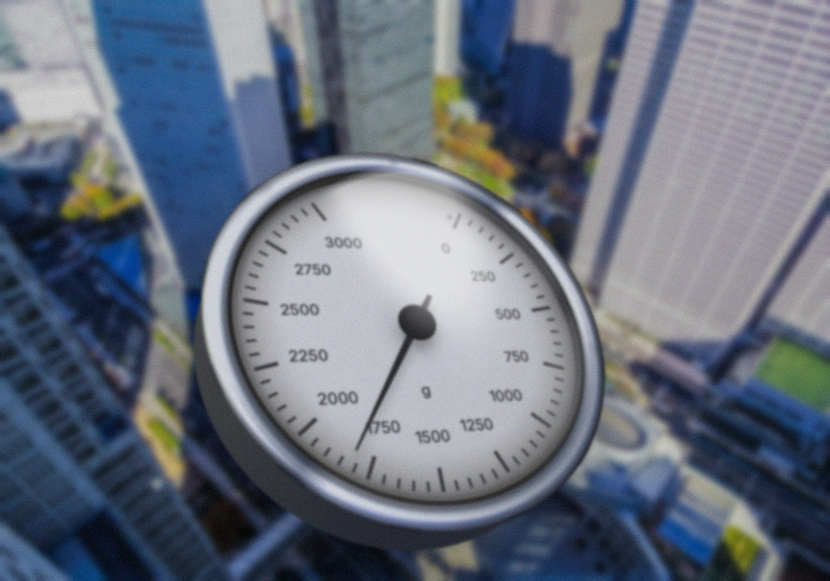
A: 1825 g
